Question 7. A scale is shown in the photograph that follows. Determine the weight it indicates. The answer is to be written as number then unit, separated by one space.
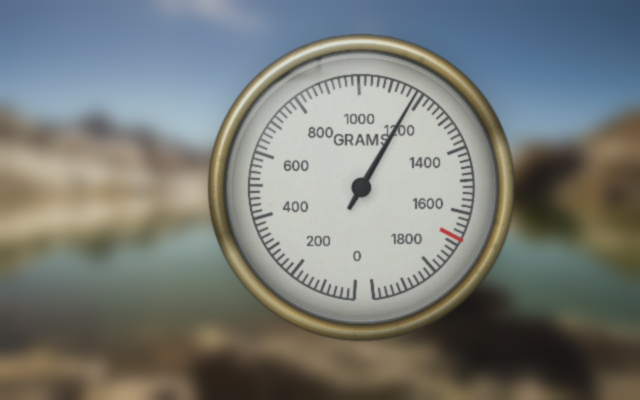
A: 1180 g
